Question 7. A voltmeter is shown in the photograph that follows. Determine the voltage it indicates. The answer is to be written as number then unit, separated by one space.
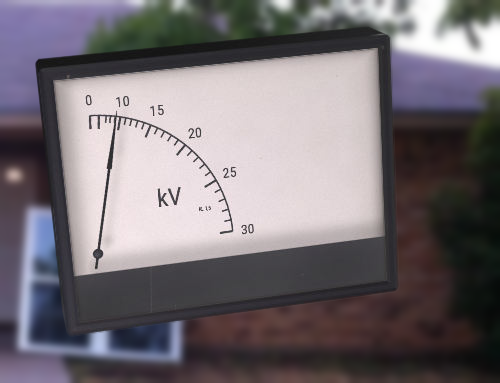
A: 9 kV
